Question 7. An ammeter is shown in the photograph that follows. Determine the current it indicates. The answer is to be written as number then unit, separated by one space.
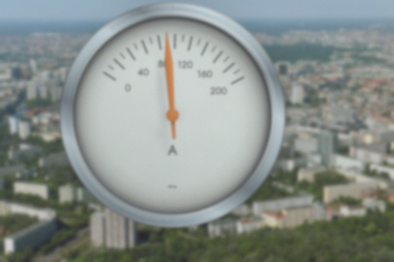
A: 90 A
